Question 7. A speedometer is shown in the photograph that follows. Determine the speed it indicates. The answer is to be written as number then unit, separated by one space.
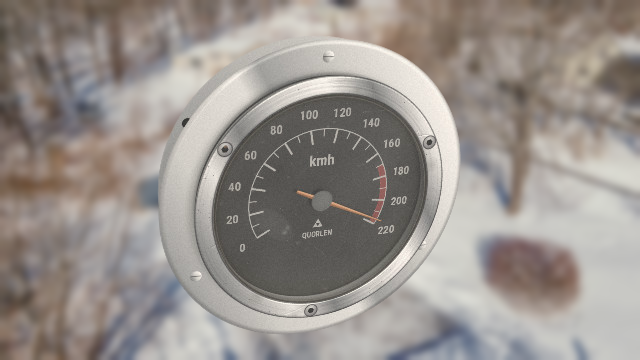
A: 215 km/h
